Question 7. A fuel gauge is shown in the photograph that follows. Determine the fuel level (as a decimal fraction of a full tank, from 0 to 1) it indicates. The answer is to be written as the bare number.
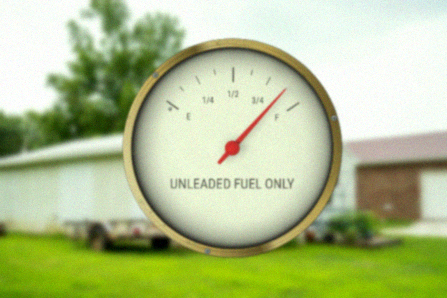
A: 0.875
